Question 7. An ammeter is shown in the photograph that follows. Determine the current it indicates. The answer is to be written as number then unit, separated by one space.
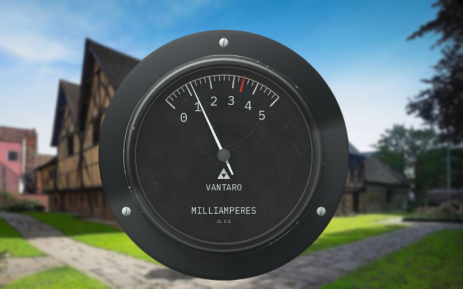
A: 1.2 mA
